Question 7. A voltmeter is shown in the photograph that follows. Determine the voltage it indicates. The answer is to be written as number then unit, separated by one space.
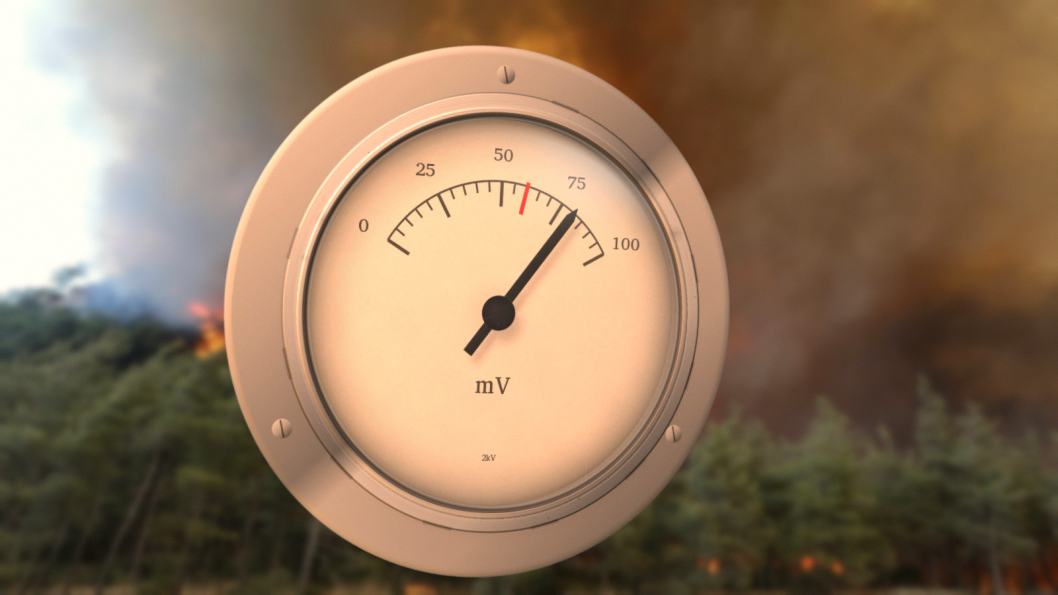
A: 80 mV
